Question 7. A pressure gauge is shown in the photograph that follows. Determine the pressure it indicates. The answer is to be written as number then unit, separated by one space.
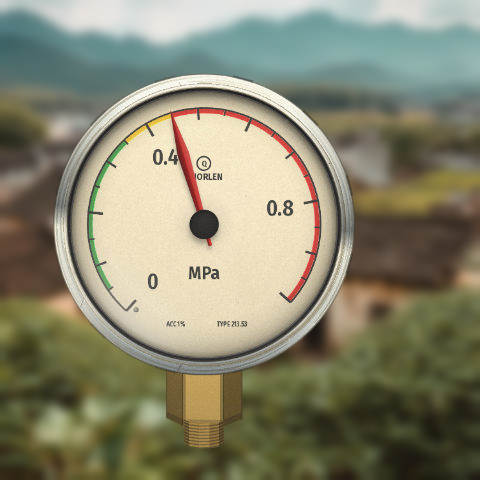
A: 0.45 MPa
